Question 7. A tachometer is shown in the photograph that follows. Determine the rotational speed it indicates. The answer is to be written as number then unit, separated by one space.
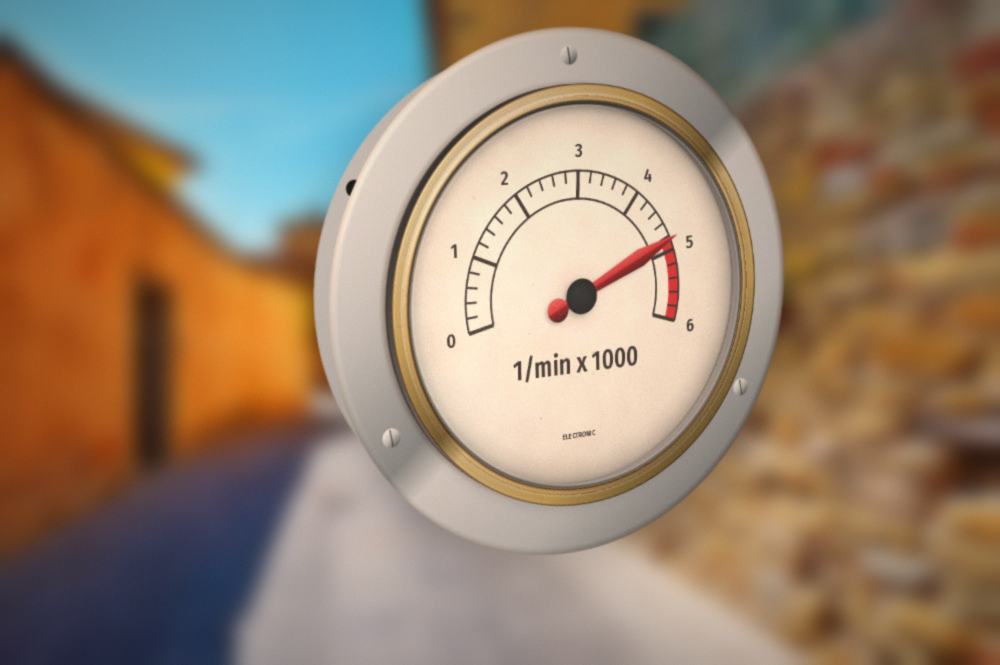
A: 4800 rpm
